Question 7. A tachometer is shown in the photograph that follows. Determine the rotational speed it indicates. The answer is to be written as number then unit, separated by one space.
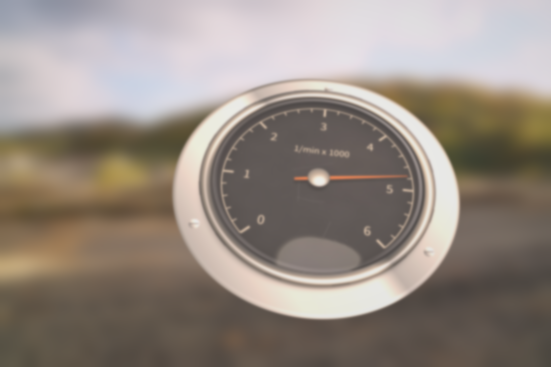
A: 4800 rpm
